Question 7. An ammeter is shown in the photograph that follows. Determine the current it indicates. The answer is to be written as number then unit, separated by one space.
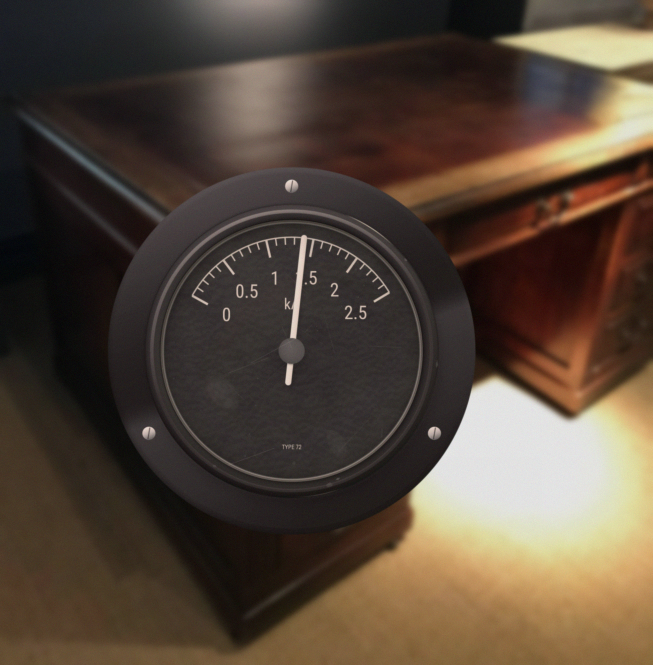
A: 1.4 kA
